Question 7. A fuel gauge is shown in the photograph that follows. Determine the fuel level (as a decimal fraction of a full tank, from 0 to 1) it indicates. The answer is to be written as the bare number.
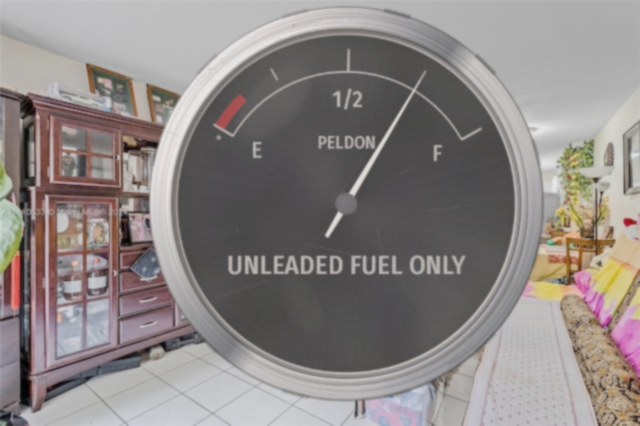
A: 0.75
